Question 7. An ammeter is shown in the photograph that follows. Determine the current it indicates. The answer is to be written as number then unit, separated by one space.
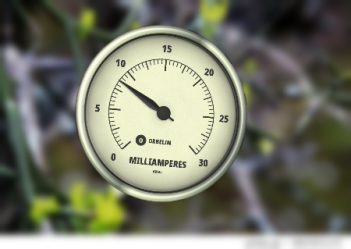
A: 8.5 mA
